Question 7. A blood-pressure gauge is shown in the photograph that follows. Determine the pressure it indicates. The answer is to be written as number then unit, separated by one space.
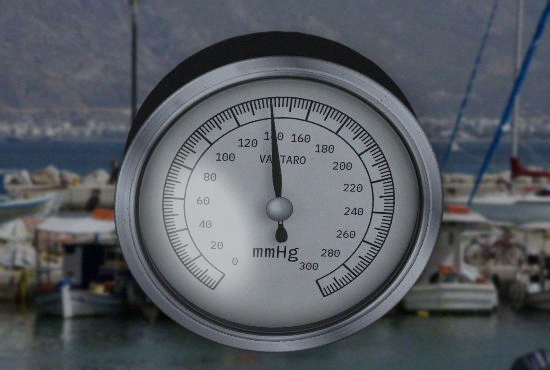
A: 140 mmHg
